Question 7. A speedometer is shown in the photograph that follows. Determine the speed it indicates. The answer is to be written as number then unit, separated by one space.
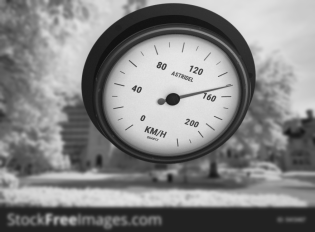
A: 150 km/h
